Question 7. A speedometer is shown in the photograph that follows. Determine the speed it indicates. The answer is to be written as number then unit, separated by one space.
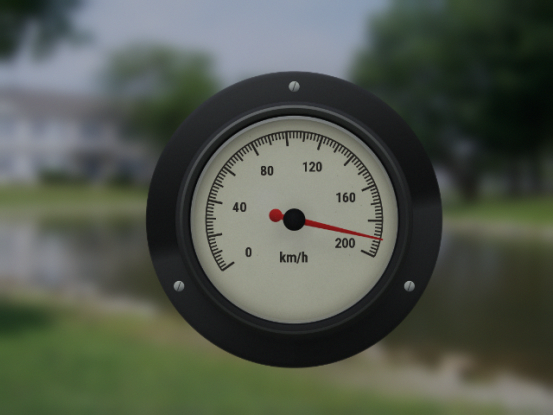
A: 190 km/h
